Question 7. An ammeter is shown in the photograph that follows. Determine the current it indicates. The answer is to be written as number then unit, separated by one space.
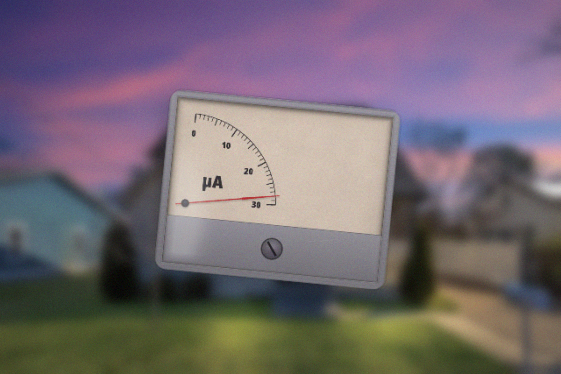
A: 28 µA
